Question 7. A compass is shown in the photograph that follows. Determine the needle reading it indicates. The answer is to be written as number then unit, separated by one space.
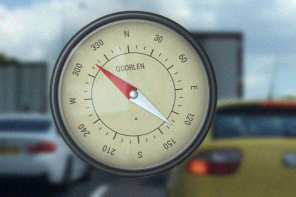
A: 315 °
